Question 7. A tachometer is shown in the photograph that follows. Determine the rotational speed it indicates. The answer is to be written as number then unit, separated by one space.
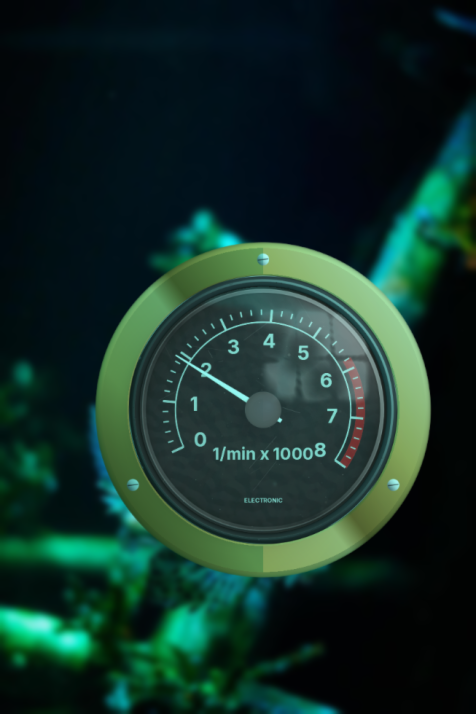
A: 1900 rpm
